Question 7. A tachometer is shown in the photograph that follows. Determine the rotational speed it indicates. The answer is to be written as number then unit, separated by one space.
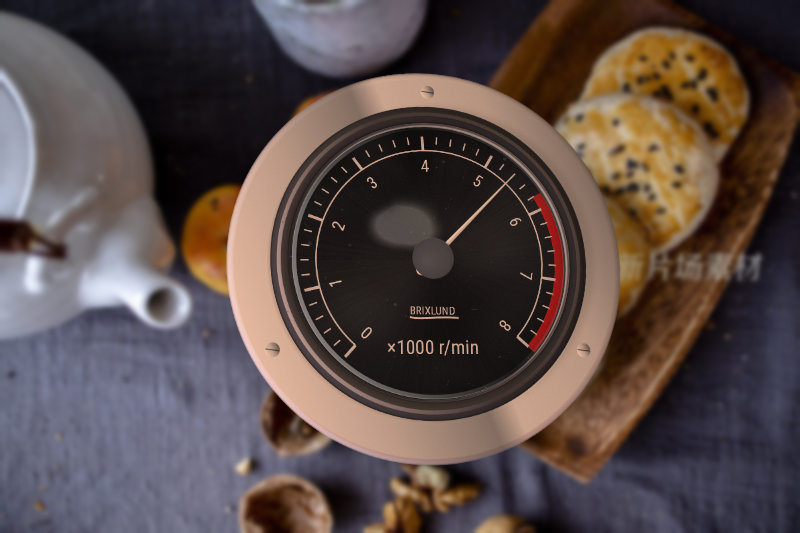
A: 5400 rpm
